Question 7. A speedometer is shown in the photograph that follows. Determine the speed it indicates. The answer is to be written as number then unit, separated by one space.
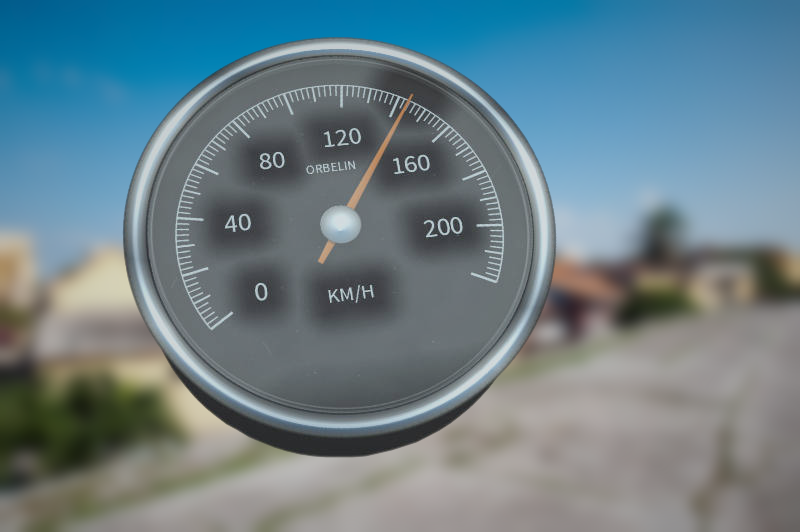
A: 144 km/h
